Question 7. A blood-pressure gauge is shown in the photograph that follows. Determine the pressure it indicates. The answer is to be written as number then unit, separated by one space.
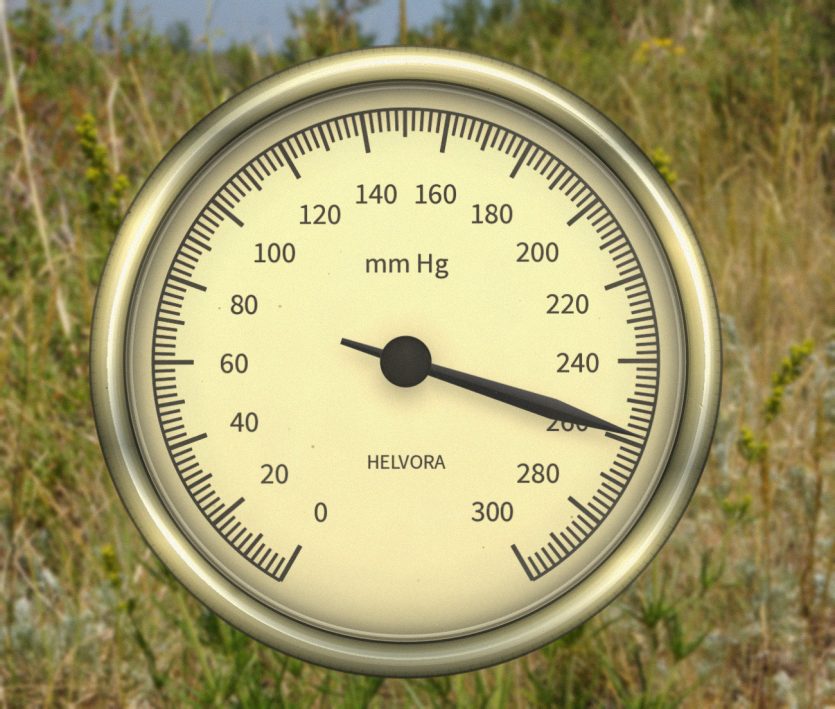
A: 258 mmHg
